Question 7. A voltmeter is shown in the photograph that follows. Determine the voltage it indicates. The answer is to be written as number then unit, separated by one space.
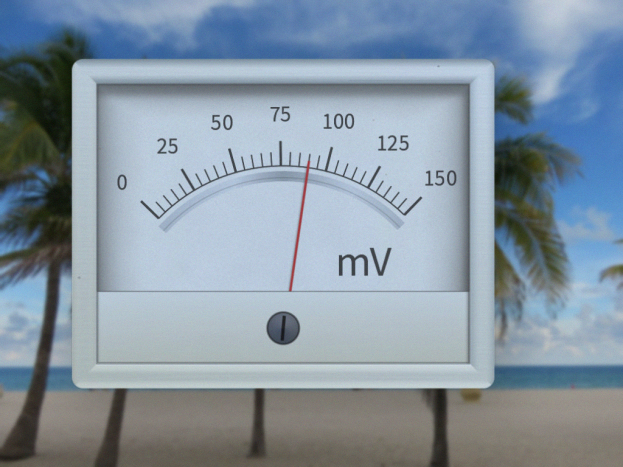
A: 90 mV
